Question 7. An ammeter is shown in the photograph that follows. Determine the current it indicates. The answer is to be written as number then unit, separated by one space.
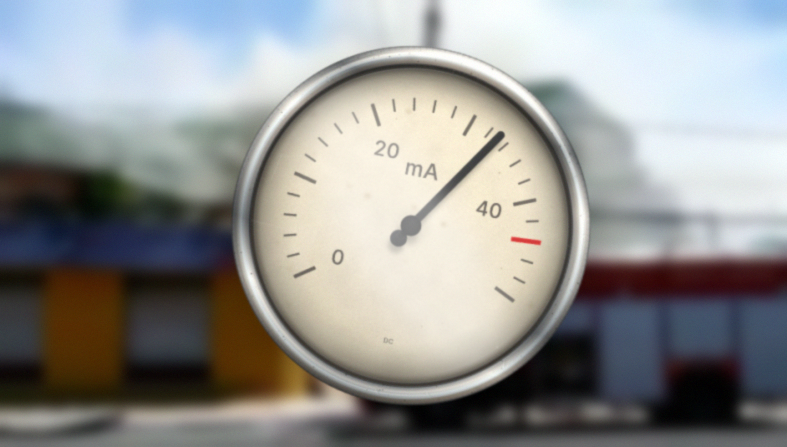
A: 33 mA
